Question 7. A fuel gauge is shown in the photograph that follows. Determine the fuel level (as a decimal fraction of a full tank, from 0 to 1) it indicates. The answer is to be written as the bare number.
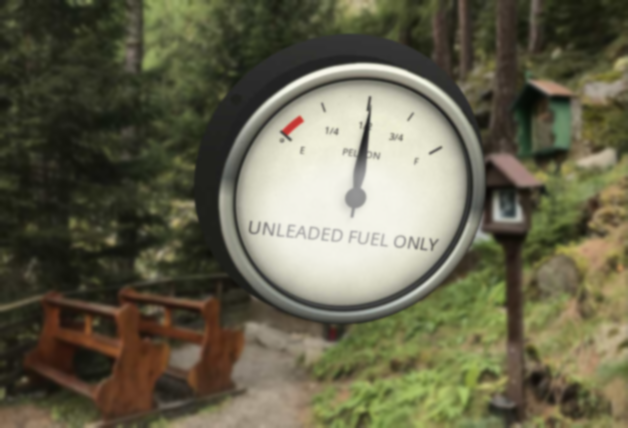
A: 0.5
